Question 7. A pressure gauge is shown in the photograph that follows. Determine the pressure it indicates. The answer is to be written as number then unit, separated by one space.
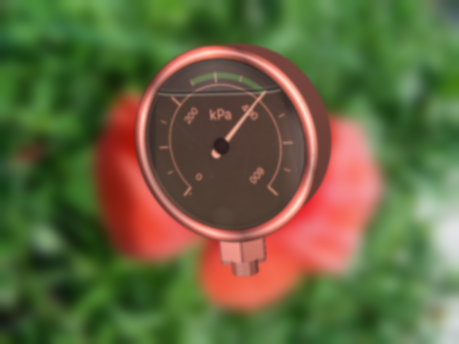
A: 400 kPa
